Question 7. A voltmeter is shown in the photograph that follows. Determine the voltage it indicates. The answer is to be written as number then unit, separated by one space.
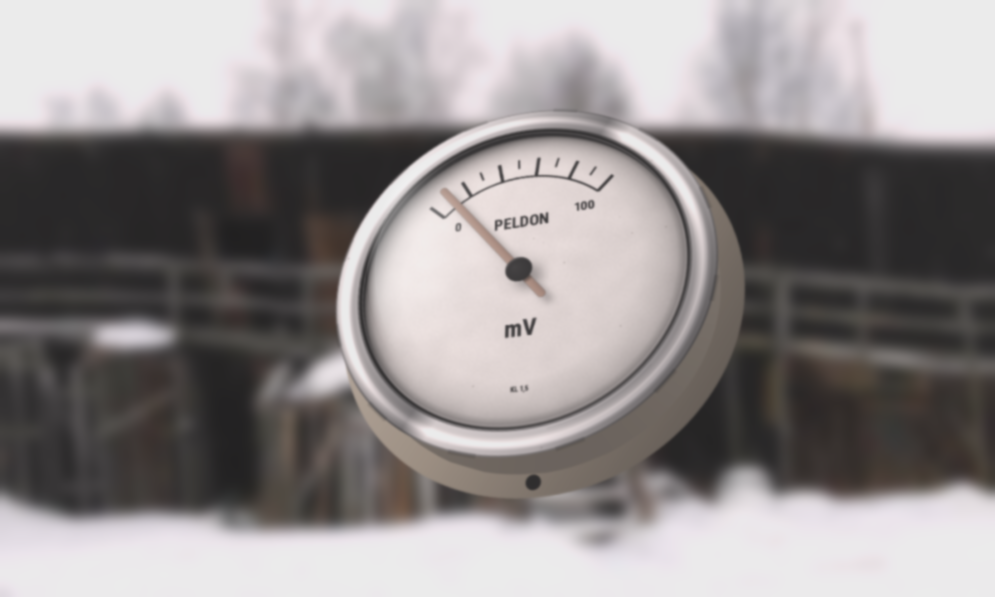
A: 10 mV
